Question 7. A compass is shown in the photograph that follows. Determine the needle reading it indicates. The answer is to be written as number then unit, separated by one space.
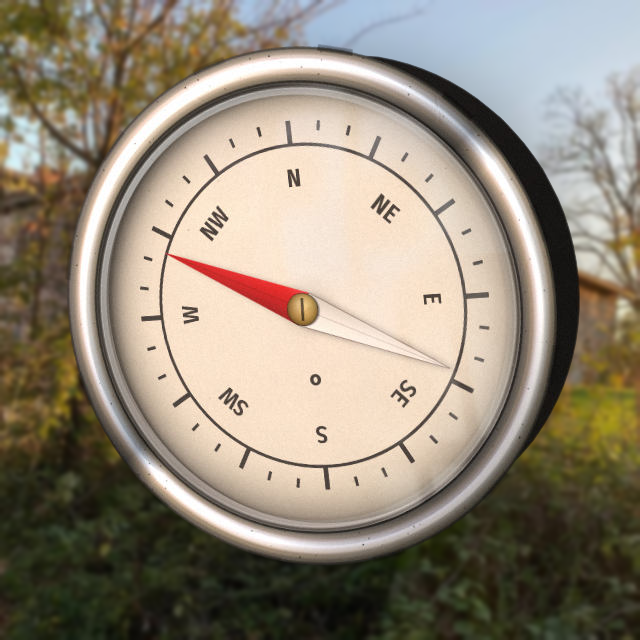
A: 295 °
